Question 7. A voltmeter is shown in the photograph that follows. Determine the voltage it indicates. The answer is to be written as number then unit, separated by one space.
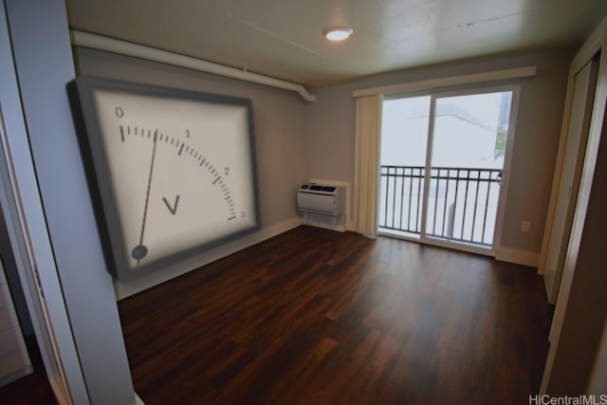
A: 0.5 V
